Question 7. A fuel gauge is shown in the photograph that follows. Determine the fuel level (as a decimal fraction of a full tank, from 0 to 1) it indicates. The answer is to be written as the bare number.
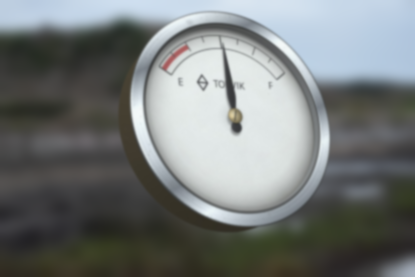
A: 0.5
